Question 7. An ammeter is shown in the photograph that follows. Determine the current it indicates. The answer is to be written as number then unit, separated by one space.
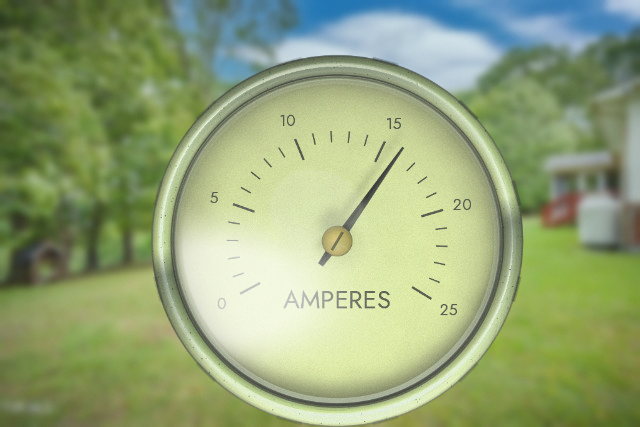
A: 16 A
